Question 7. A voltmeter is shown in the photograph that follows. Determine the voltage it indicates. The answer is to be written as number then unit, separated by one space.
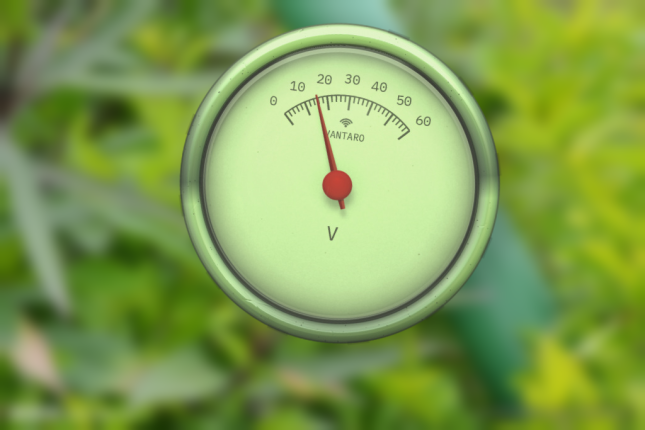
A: 16 V
